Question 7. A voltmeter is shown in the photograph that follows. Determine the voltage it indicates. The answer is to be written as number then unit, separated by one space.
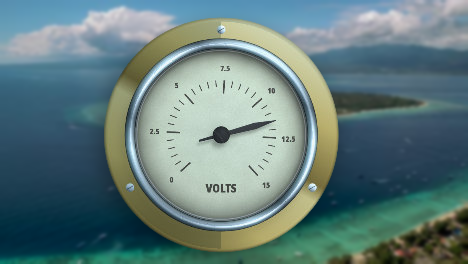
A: 11.5 V
